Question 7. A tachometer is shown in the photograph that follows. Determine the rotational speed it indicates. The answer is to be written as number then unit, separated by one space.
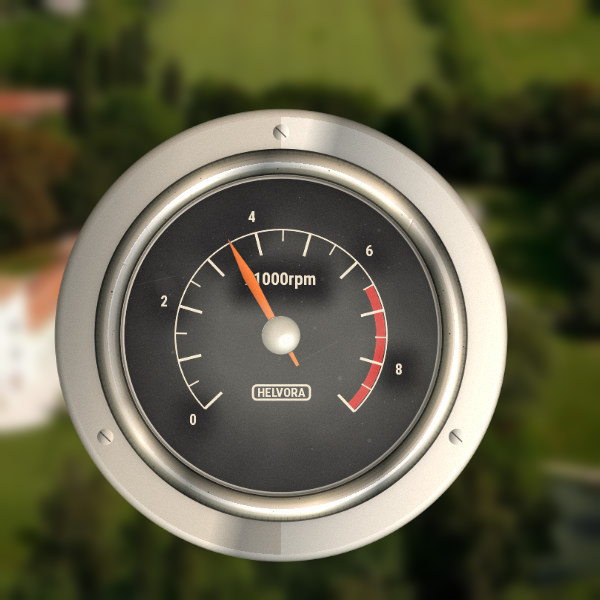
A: 3500 rpm
